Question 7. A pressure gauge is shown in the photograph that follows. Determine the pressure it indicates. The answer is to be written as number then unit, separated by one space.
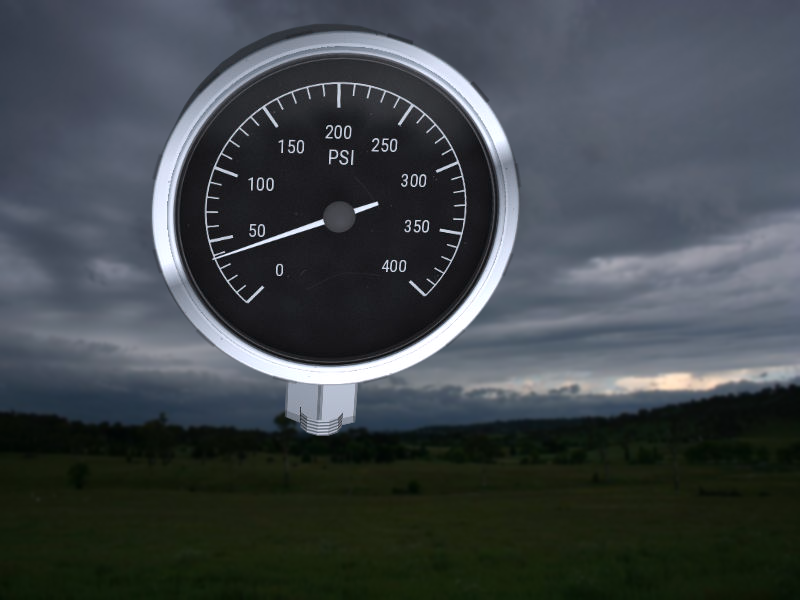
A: 40 psi
